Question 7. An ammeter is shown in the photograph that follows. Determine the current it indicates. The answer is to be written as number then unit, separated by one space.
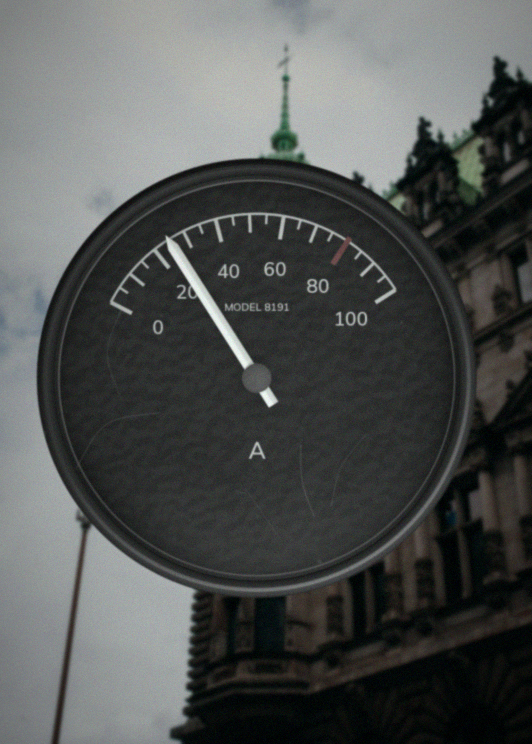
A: 25 A
